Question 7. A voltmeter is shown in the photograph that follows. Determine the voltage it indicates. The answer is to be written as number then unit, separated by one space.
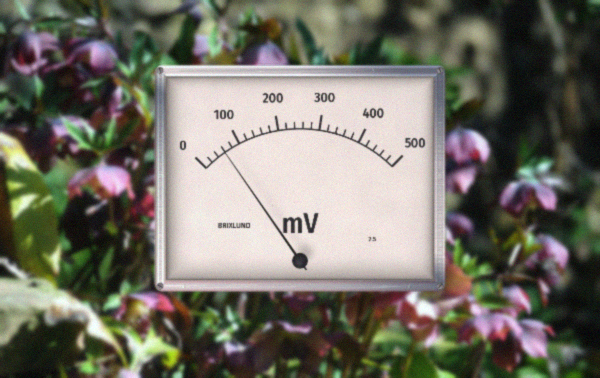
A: 60 mV
